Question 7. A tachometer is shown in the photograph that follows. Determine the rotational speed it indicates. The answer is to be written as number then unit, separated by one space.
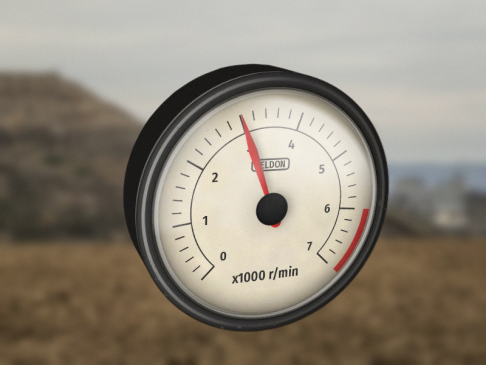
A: 3000 rpm
